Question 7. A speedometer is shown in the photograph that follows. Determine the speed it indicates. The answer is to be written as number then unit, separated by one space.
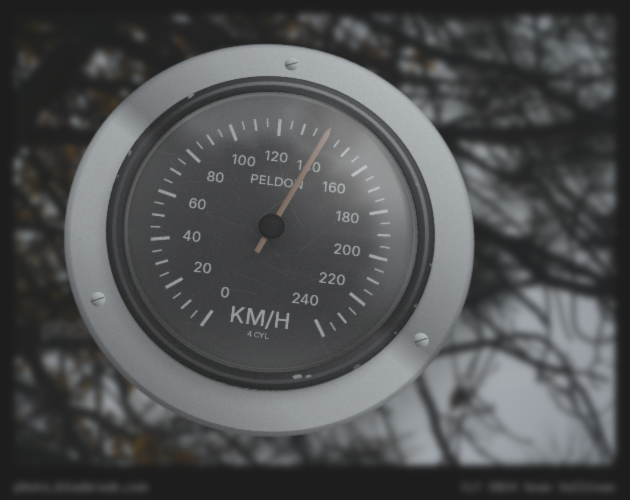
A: 140 km/h
